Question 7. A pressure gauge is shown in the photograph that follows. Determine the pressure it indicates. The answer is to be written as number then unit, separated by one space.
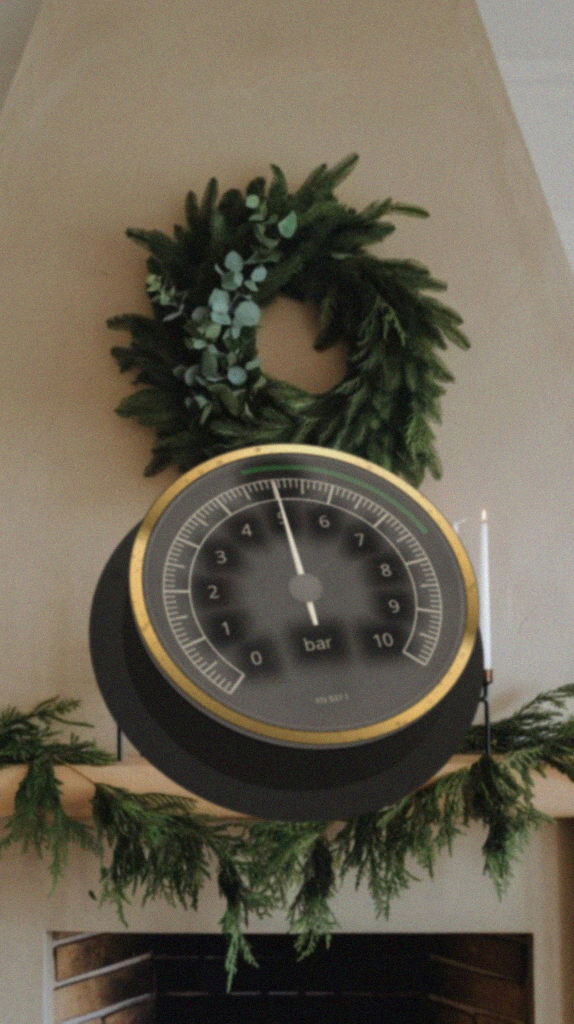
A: 5 bar
